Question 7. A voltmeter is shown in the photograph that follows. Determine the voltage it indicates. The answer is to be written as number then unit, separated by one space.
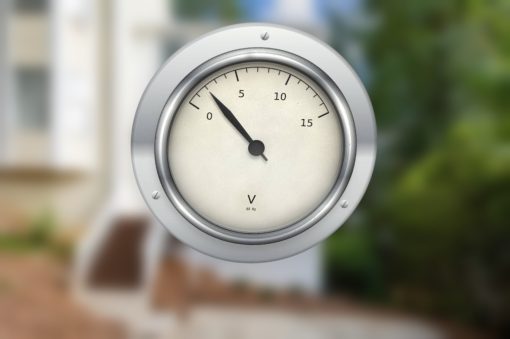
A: 2 V
